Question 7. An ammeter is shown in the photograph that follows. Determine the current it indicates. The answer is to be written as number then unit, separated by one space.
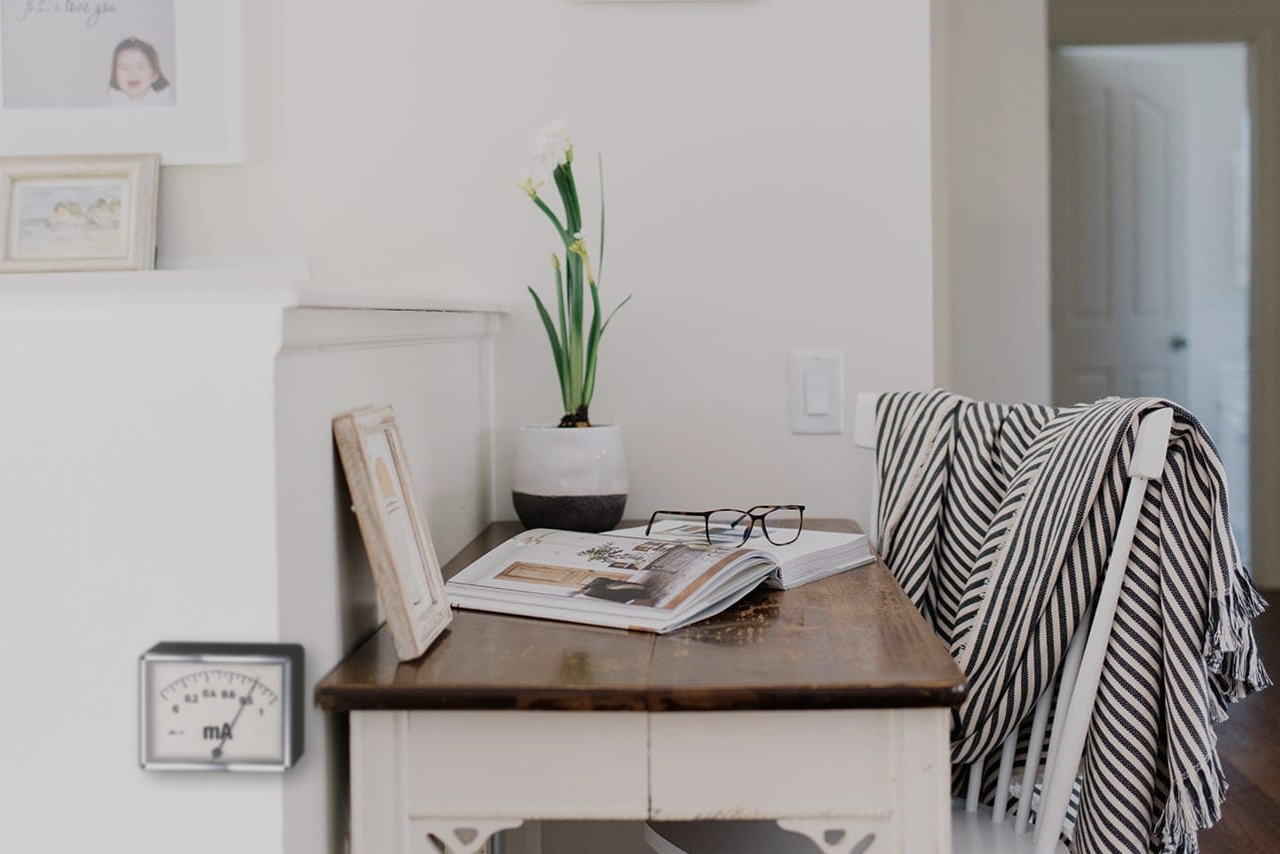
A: 0.8 mA
